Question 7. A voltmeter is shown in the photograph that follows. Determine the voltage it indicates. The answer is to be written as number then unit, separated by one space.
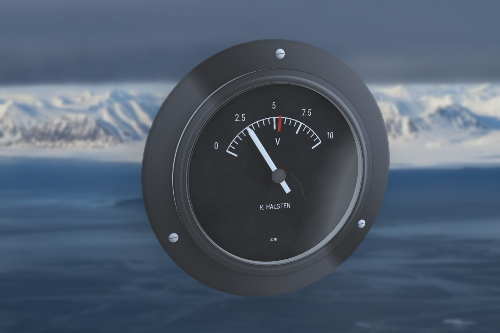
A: 2.5 V
